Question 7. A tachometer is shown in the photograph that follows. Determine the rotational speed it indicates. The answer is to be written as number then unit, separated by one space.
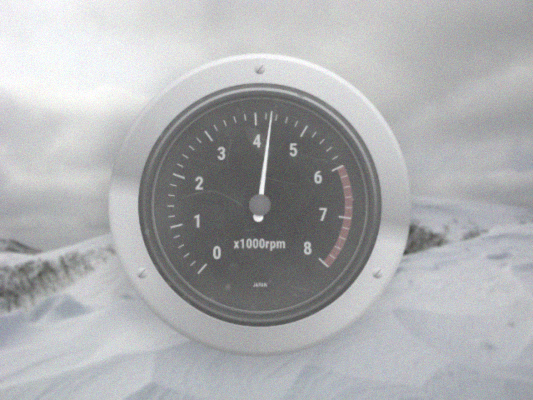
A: 4300 rpm
